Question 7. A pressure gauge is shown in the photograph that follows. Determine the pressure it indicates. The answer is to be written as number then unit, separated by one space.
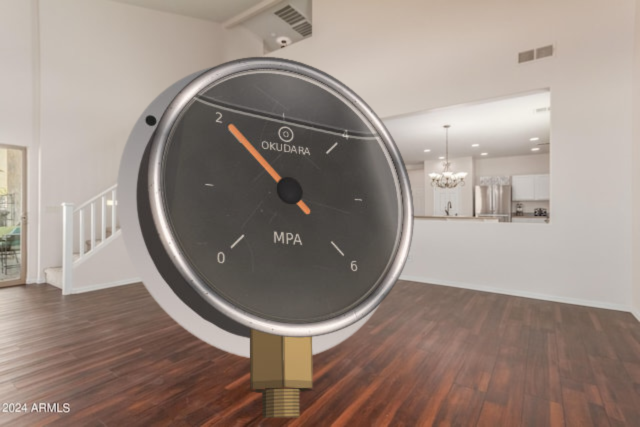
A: 2 MPa
